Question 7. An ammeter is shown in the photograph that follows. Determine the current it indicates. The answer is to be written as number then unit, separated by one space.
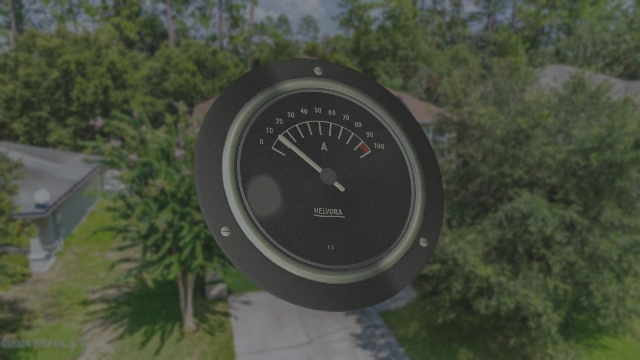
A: 10 A
